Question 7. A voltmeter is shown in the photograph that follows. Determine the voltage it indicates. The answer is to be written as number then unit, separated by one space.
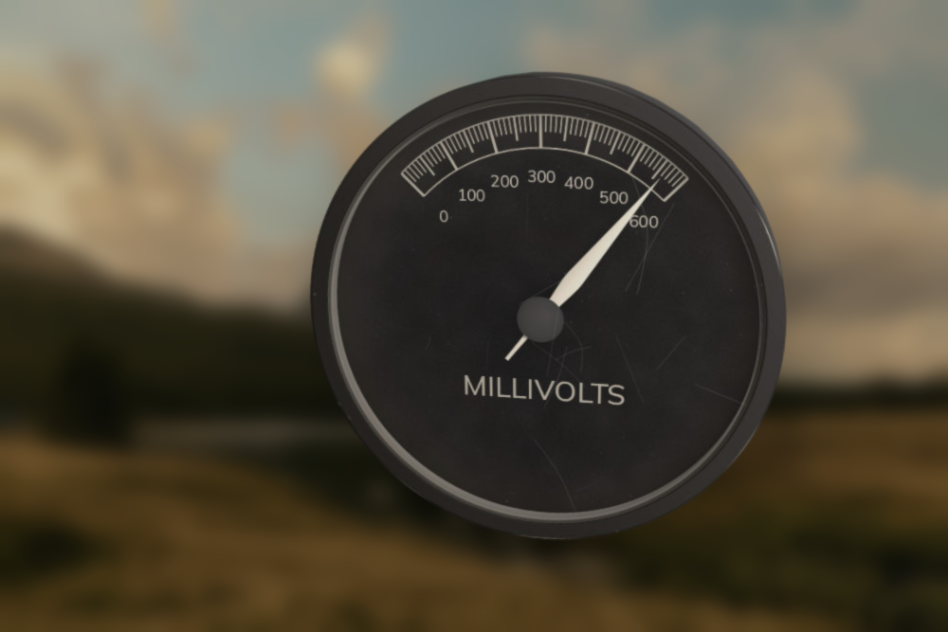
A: 560 mV
